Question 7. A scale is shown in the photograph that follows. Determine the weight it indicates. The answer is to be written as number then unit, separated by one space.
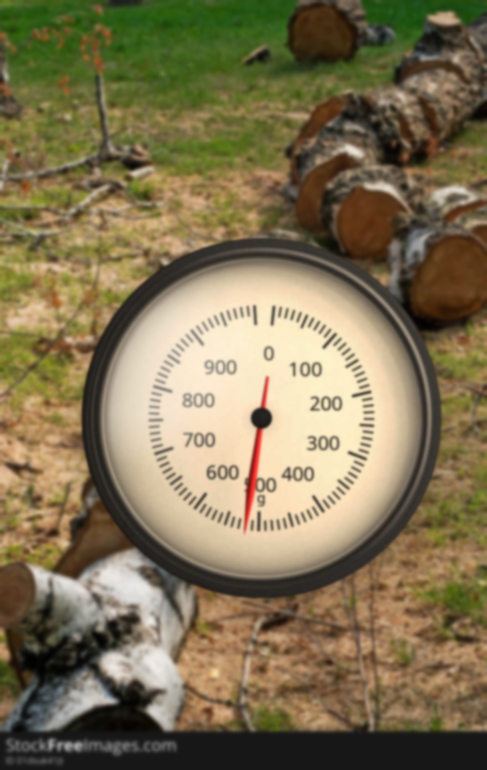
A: 520 g
